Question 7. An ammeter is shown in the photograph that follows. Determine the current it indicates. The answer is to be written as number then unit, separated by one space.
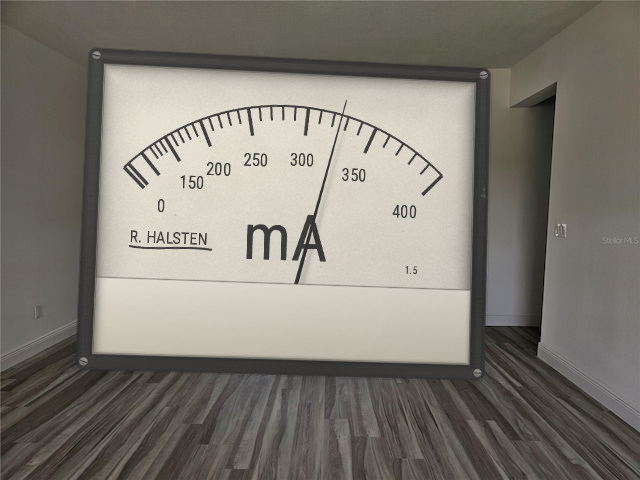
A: 325 mA
